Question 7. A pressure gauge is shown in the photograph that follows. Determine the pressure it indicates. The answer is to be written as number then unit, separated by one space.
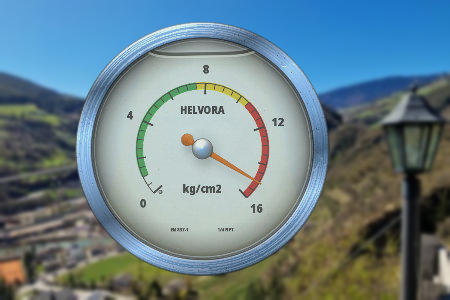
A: 15 kg/cm²
